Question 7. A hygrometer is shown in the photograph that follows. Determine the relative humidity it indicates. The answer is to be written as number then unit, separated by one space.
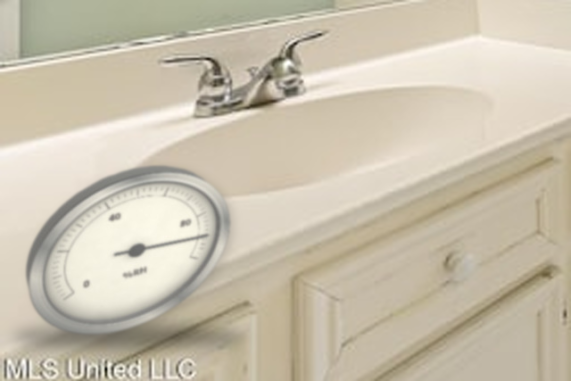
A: 90 %
